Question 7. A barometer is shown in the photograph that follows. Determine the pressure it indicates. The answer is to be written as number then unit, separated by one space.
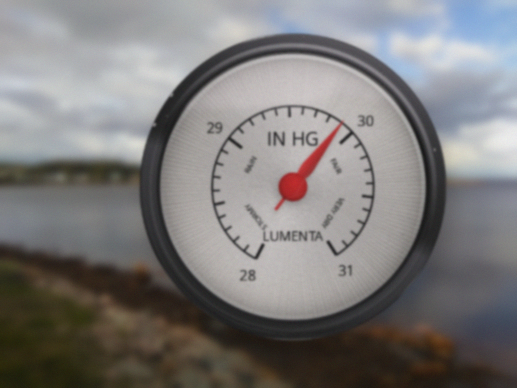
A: 29.9 inHg
